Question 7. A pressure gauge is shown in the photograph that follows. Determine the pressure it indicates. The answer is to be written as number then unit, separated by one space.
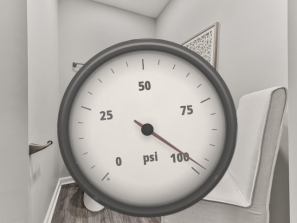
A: 97.5 psi
